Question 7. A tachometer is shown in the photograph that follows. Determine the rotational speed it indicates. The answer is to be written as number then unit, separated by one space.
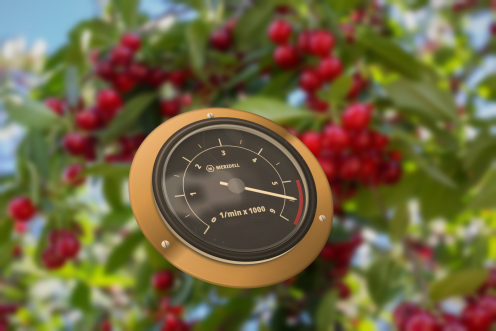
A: 5500 rpm
